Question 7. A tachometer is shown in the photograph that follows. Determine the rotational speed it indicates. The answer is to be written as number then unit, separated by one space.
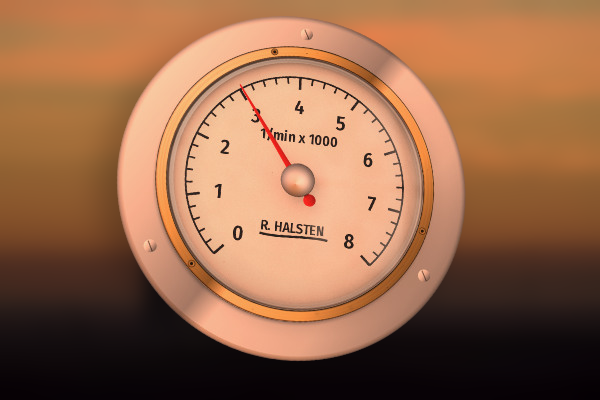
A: 3000 rpm
